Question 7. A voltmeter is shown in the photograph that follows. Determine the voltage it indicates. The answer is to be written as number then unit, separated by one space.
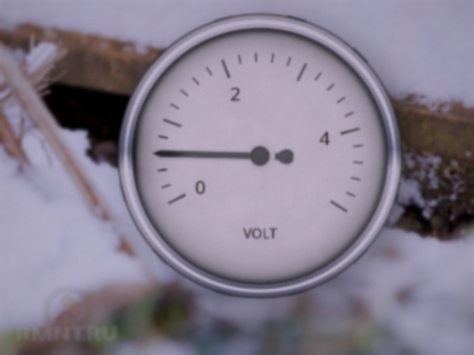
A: 0.6 V
